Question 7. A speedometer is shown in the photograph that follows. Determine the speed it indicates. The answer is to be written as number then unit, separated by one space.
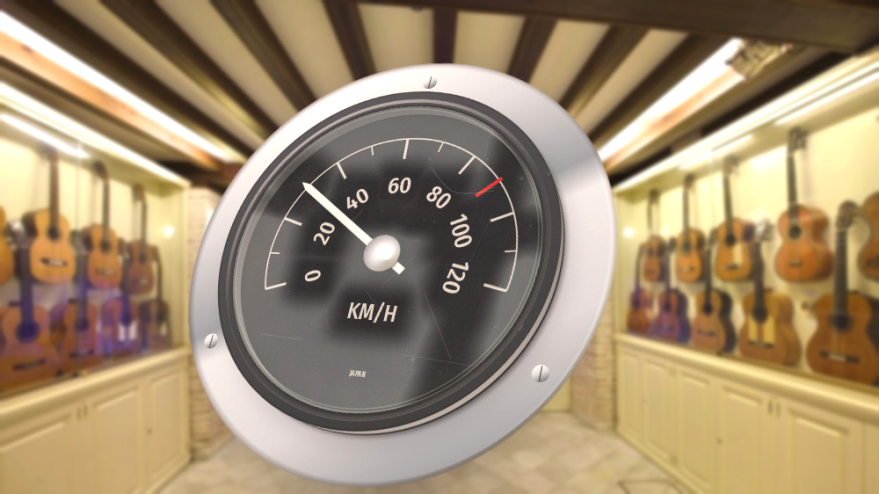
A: 30 km/h
